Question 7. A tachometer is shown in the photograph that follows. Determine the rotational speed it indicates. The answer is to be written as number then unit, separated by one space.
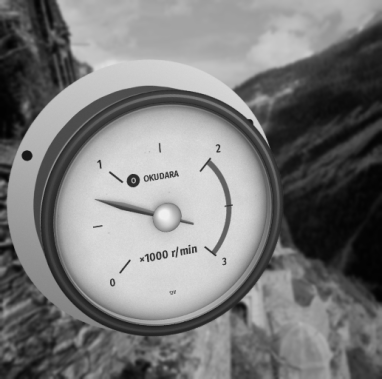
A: 750 rpm
